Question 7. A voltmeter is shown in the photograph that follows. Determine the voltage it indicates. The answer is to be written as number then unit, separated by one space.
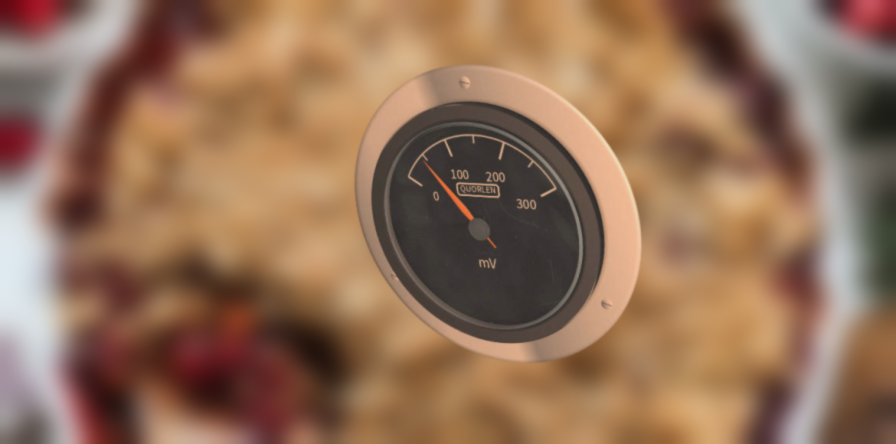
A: 50 mV
